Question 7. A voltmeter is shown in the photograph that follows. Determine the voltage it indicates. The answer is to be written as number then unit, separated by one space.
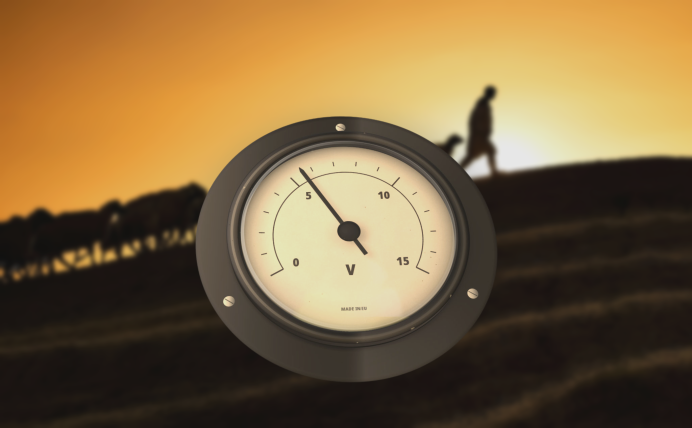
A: 5.5 V
